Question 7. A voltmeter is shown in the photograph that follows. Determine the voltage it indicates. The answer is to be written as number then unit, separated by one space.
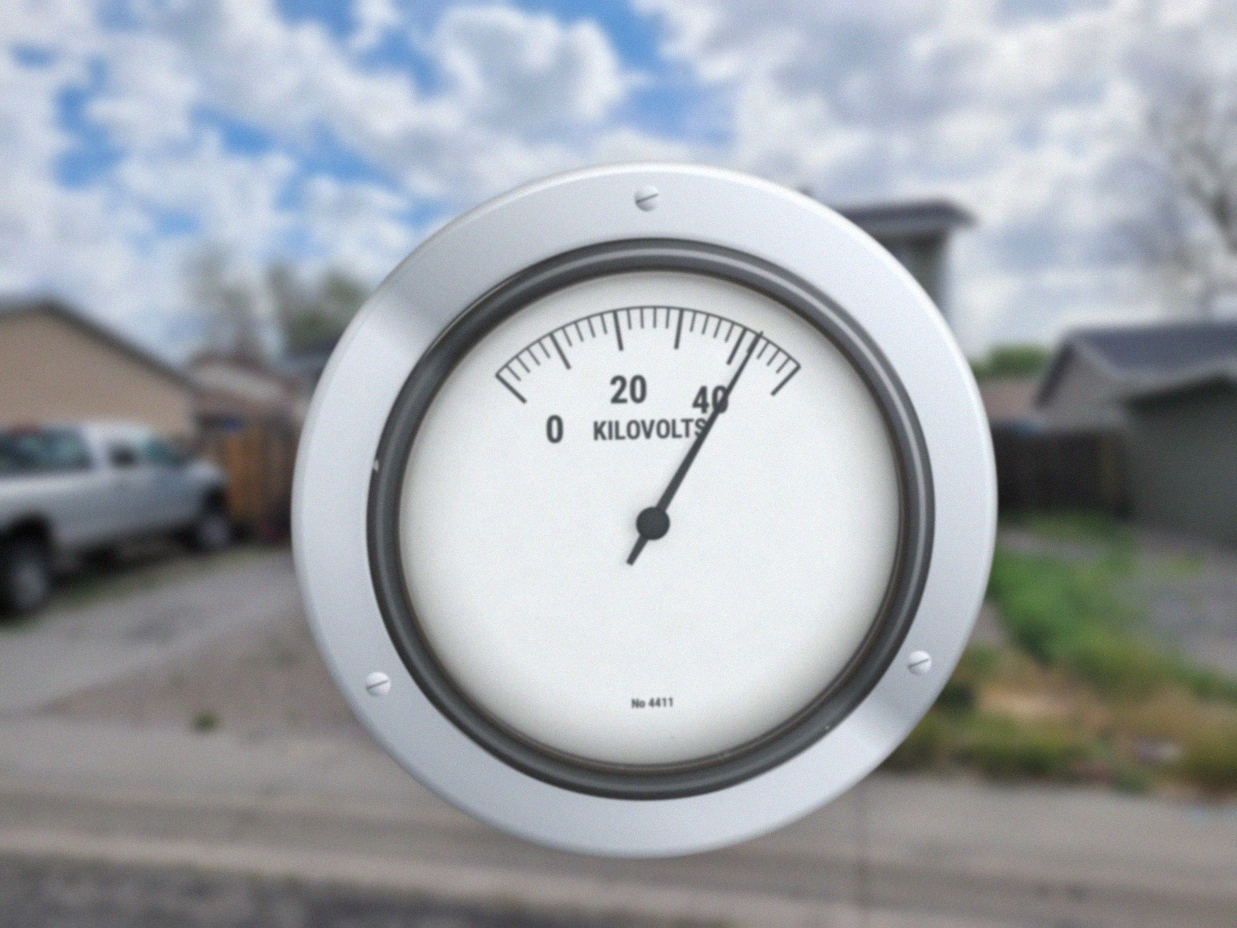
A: 42 kV
